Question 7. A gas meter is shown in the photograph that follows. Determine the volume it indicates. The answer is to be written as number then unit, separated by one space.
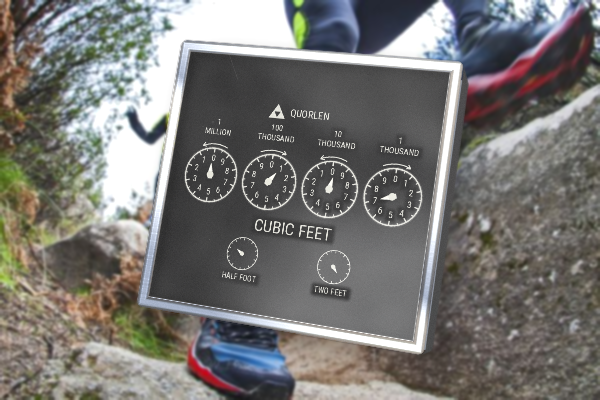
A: 9700 ft³
